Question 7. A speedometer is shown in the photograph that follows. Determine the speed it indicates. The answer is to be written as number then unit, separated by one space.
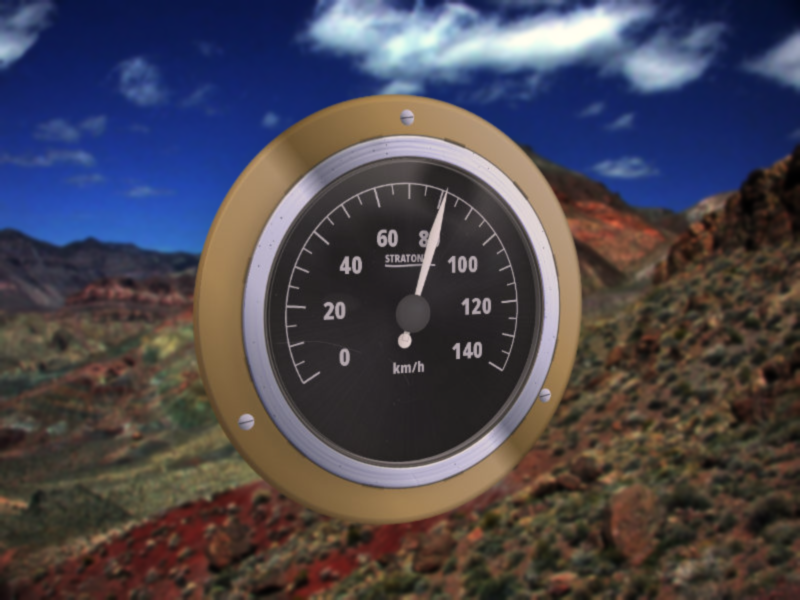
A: 80 km/h
